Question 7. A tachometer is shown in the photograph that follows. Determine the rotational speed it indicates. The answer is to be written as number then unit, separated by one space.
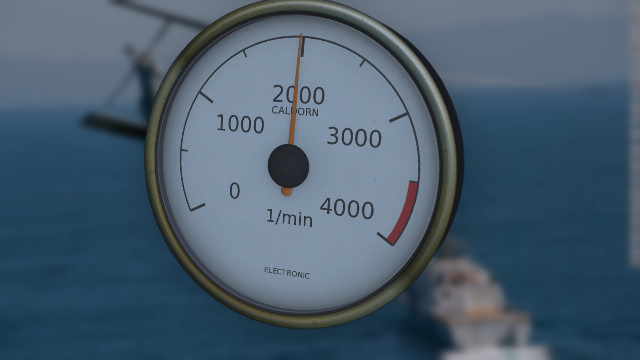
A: 2000 rpm
